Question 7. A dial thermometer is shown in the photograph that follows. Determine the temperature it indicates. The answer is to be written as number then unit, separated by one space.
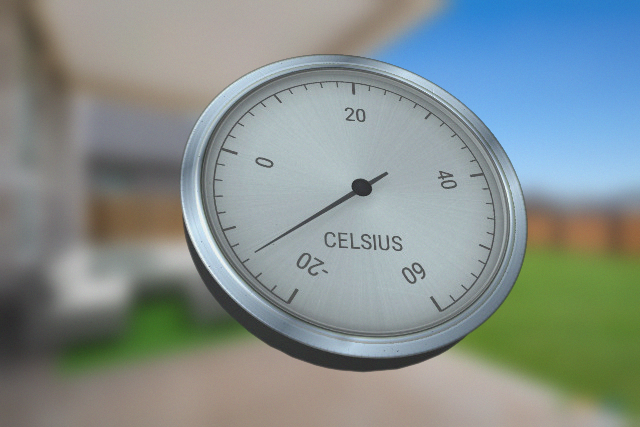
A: -14 °C
